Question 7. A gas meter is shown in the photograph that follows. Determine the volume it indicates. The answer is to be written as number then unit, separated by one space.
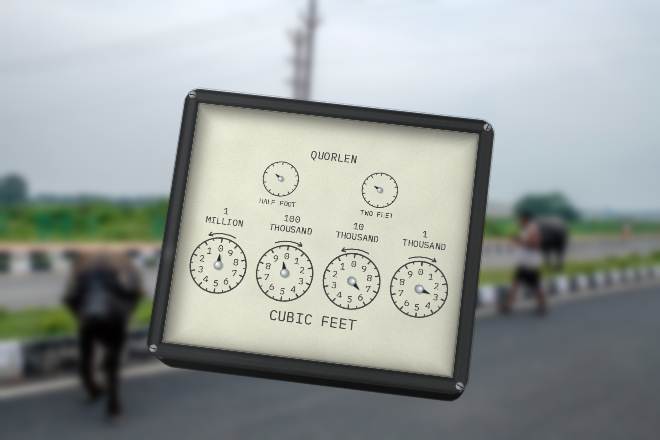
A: 996300 ft³
